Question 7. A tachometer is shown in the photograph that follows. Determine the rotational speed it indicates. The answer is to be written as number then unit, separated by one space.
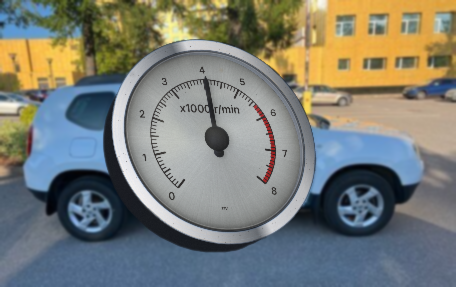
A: 4000 rpm
